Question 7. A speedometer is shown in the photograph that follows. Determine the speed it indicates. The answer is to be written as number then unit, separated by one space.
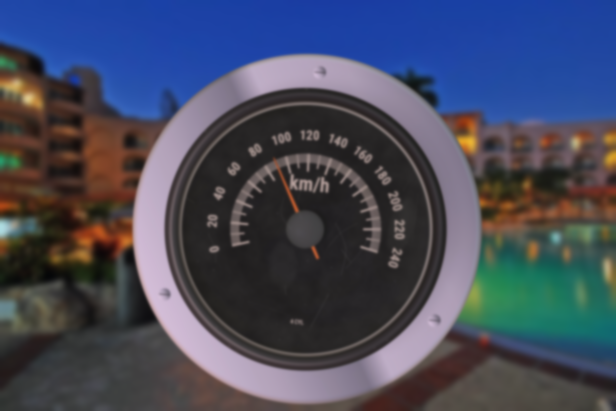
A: 90 km/h
